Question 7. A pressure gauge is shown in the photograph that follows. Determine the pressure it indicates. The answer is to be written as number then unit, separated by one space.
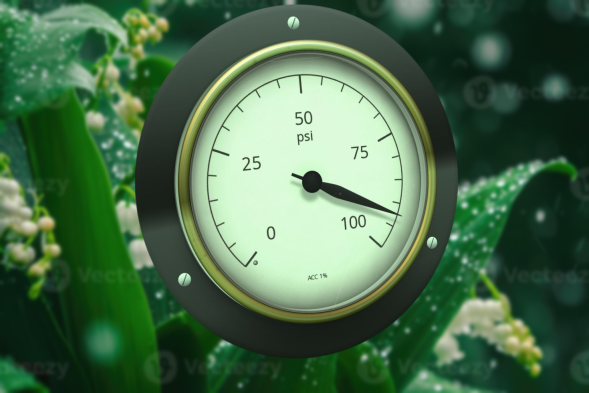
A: 92.5 psi
